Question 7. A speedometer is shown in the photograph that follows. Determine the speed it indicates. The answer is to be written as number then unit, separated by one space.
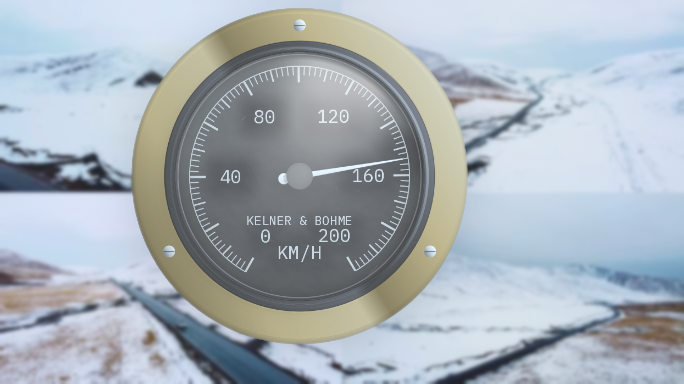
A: 154 km/h
